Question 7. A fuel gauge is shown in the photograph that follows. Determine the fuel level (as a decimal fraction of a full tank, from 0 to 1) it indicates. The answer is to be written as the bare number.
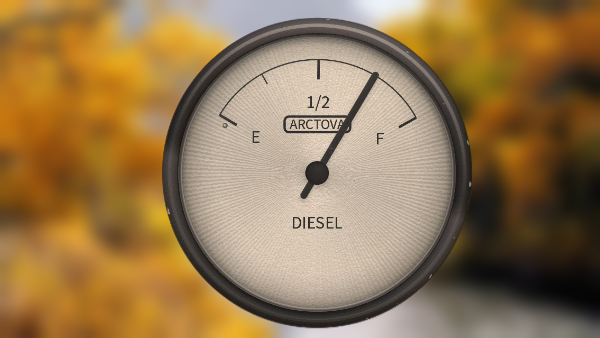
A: 0.75
